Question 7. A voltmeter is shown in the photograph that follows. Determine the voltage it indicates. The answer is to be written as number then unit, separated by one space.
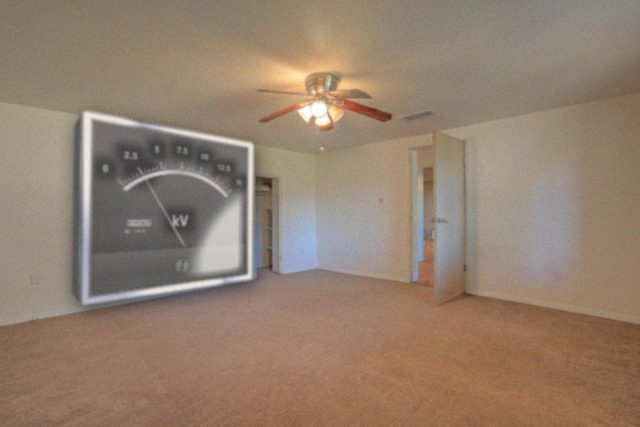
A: 2.5 kV
